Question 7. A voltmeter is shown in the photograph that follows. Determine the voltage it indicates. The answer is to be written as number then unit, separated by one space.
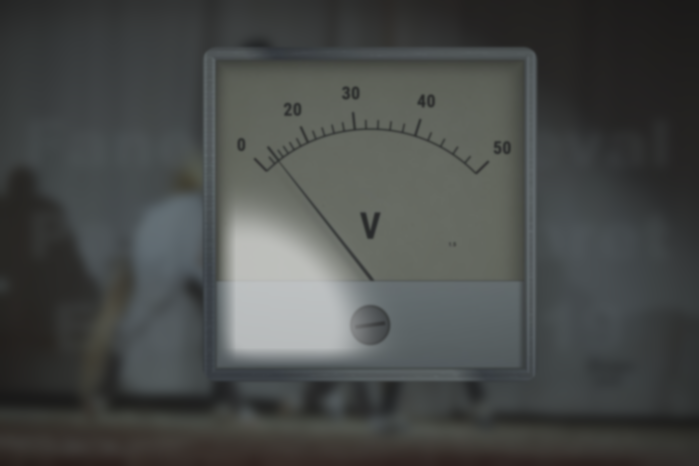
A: 10 V
